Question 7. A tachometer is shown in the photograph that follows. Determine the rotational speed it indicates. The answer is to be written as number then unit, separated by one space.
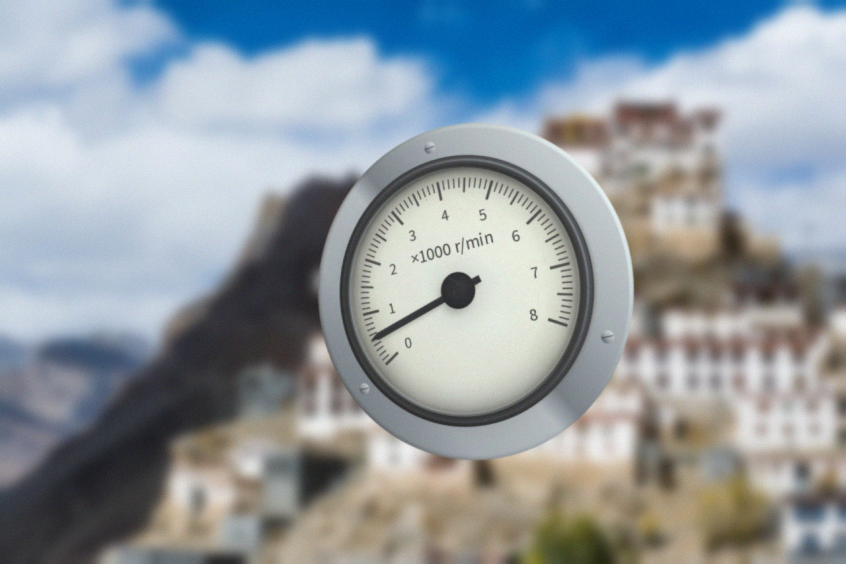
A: 500 rpm
